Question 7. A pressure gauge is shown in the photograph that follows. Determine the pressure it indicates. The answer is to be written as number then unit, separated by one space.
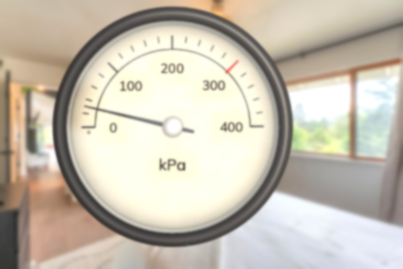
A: 30 kPa
